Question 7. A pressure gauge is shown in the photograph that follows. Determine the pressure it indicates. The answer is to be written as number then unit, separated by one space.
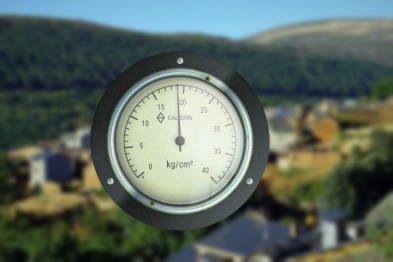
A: 19 kg/cm²
